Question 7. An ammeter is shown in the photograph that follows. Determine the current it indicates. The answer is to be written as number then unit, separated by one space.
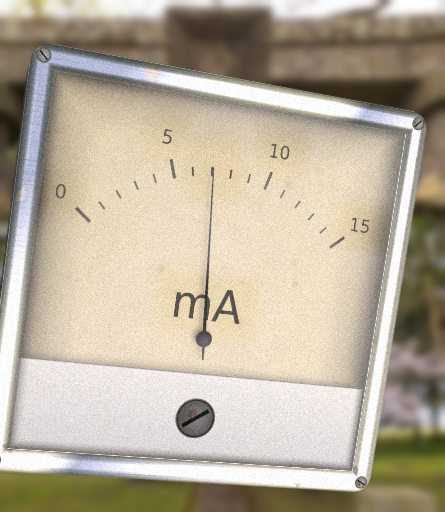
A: 7 mA
